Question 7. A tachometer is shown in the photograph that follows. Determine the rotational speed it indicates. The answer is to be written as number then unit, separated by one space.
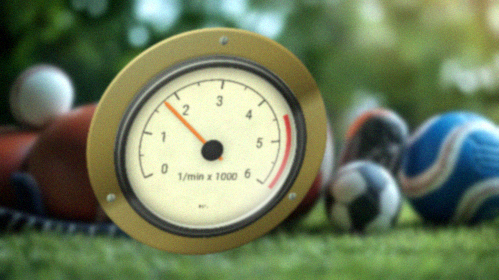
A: 1750 rpm
